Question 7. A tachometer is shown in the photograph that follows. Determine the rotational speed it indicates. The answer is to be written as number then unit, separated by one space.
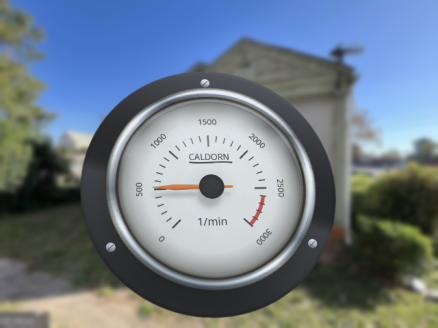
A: 500 rpm
